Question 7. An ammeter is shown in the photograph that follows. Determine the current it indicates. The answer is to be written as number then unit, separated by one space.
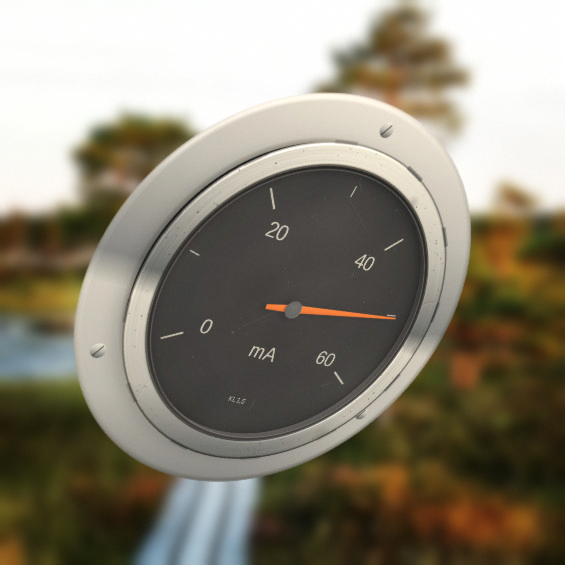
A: 50 mA
